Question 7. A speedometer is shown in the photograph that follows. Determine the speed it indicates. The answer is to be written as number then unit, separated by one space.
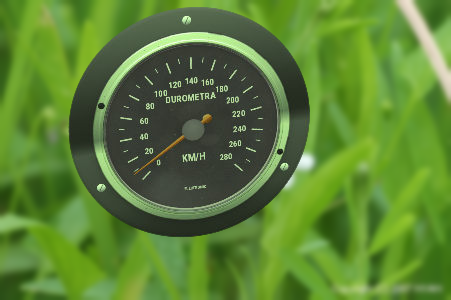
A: 10 km/h
